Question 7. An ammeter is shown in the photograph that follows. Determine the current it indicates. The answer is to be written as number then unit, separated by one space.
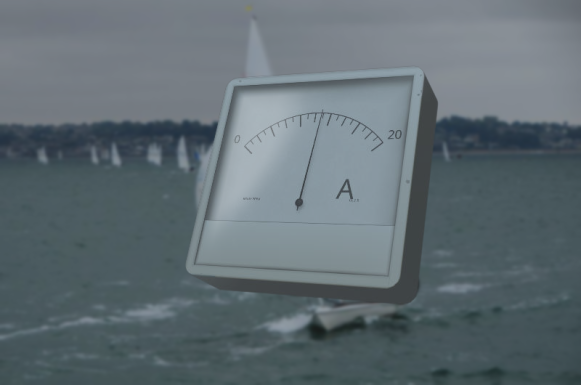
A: 11 A
